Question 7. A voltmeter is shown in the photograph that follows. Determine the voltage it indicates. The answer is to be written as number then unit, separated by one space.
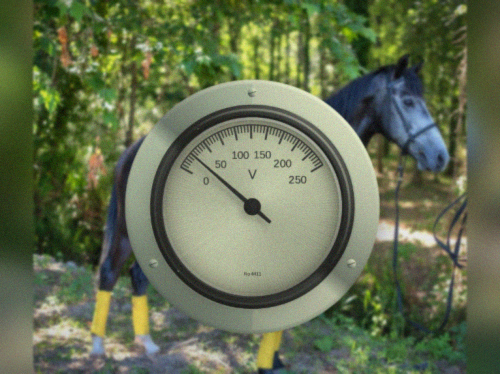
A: 25 V
